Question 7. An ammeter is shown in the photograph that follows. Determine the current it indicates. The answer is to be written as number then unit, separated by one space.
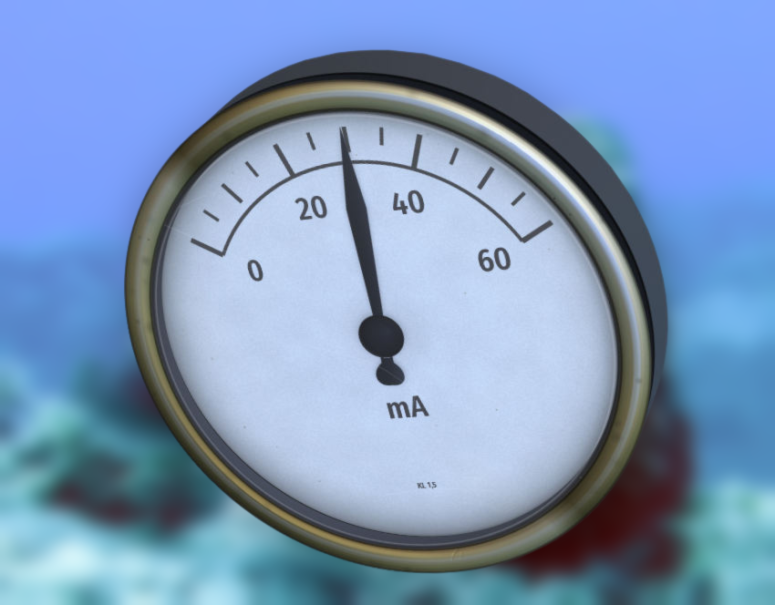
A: 30 mA
